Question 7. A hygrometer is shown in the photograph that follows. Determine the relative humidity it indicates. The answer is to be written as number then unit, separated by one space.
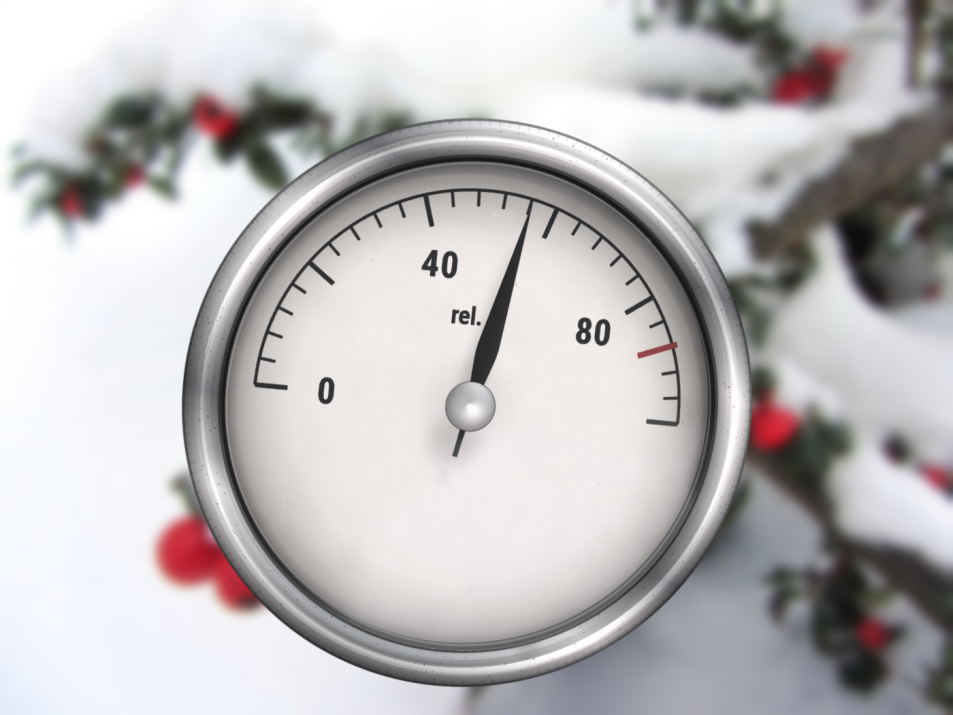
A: 56 %
